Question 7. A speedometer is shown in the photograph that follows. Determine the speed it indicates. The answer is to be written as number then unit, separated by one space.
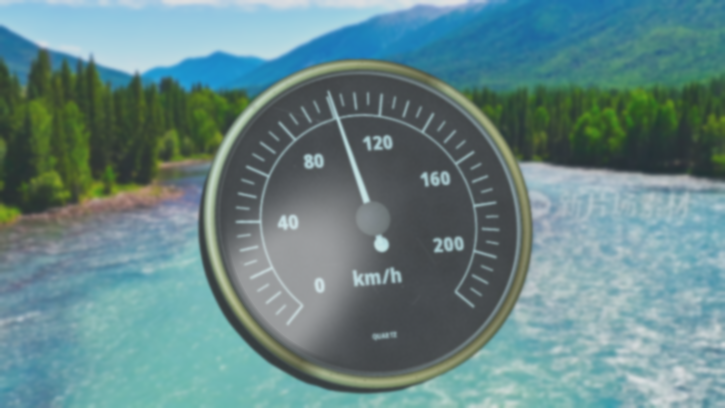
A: 100 km/h
